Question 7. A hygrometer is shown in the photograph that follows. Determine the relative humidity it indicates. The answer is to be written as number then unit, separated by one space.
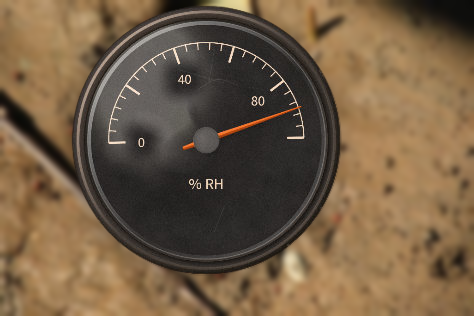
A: 90 %
